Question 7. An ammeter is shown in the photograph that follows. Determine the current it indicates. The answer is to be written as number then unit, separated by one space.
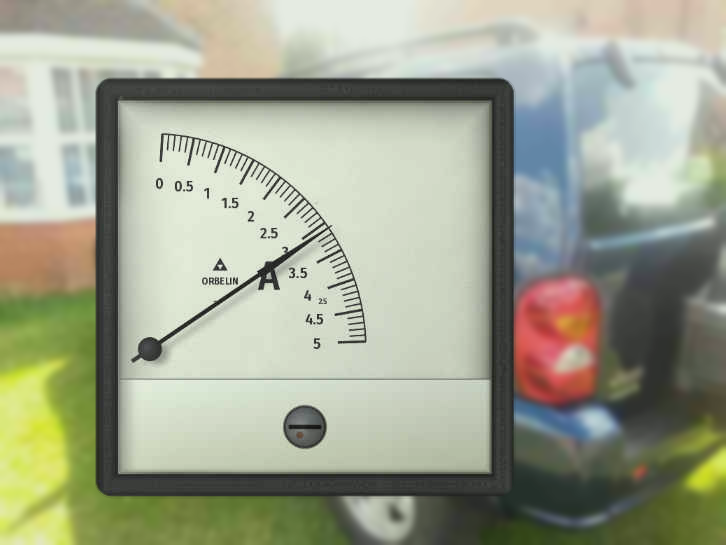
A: 3.1 A
